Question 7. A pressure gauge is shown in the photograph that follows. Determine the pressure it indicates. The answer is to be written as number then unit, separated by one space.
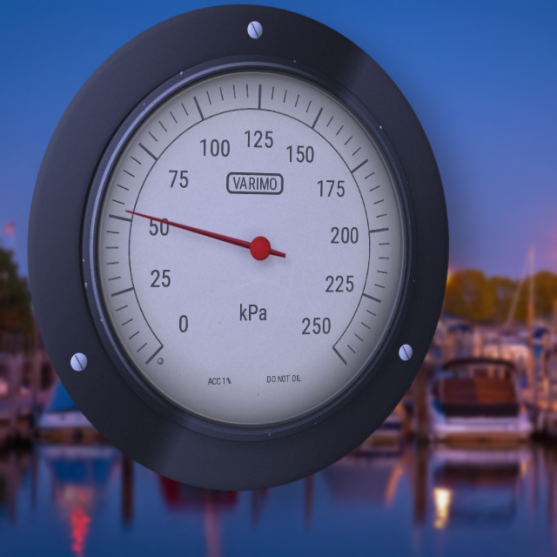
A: 52.5 kPa
